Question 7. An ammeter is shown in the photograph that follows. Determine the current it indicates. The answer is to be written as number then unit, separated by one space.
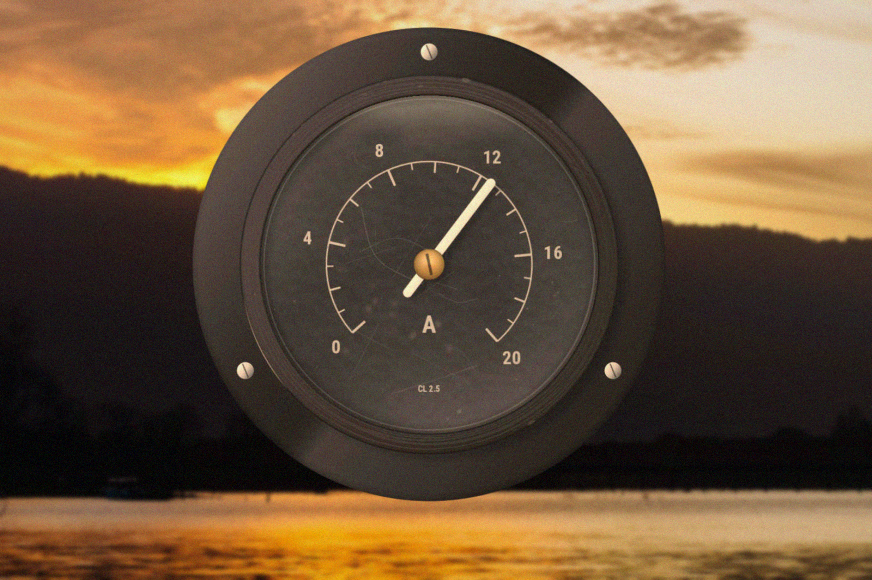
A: 12.5 A
